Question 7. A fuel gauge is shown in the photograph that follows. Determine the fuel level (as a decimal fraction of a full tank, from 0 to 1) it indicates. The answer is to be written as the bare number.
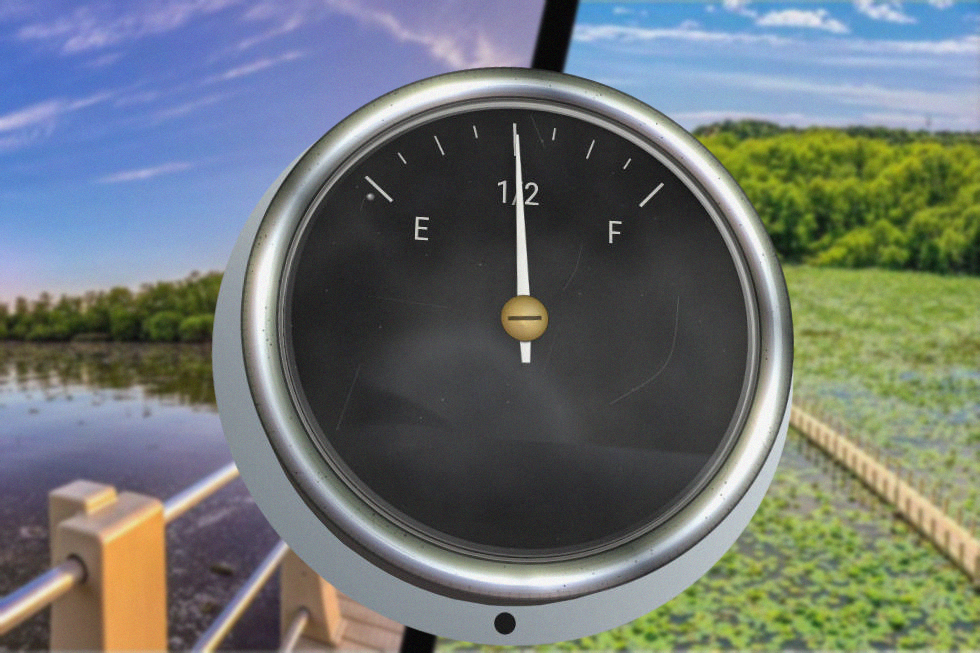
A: 0.5
